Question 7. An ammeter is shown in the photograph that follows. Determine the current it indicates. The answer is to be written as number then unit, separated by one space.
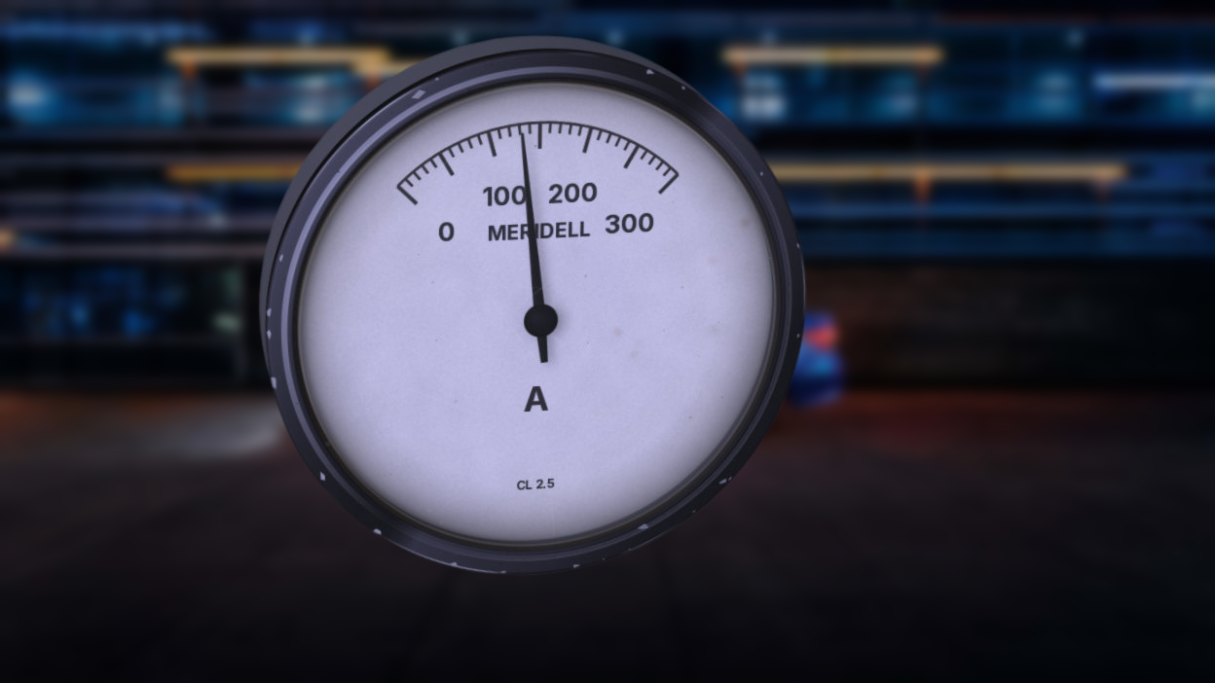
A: 130 A
